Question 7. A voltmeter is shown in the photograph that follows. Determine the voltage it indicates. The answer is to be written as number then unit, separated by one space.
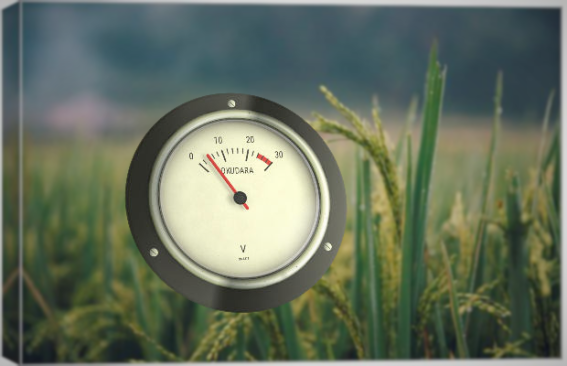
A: 4 V
